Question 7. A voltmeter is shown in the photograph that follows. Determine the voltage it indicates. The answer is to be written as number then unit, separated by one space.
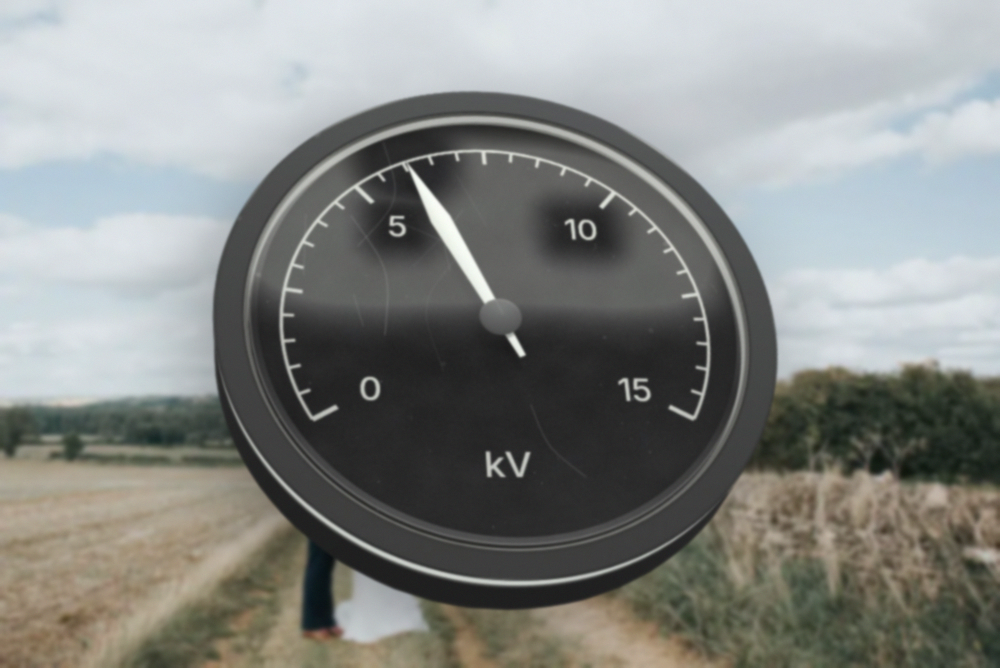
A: 6 kV
